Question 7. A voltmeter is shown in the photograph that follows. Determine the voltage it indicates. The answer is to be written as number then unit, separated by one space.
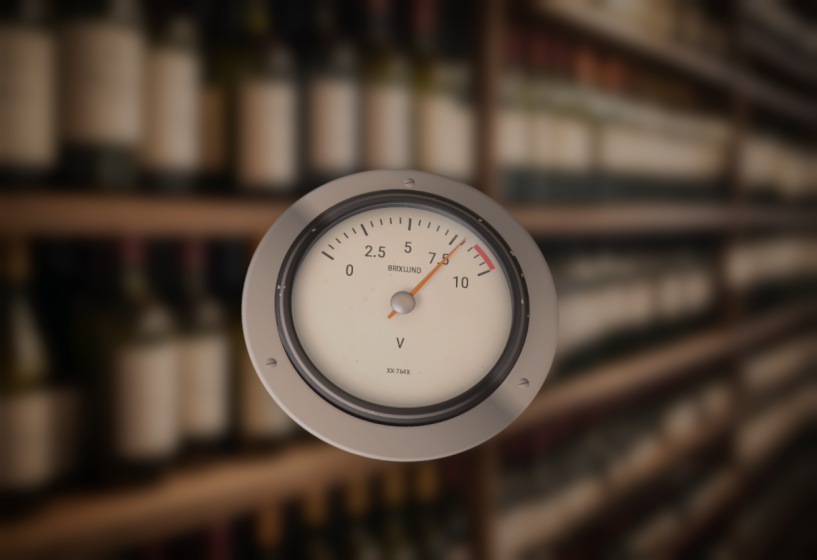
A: 8 V
